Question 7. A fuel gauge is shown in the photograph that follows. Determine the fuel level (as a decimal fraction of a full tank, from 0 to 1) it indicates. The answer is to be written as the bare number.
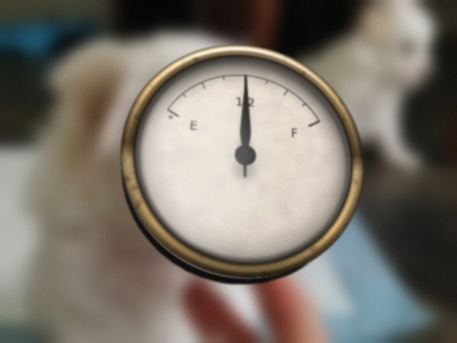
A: 0.5
